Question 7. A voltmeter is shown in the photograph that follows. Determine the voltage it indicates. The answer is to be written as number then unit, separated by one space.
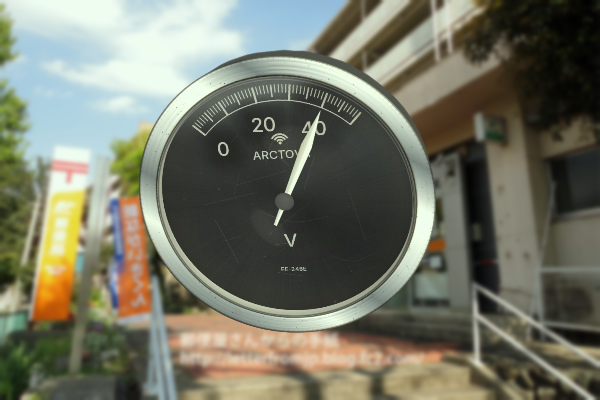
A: 40 V
